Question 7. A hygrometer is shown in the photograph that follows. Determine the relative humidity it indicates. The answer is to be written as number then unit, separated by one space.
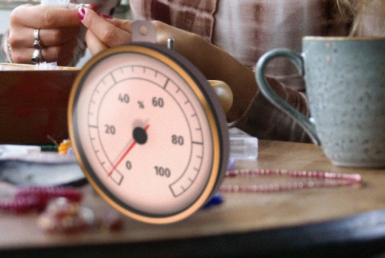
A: 4 %
